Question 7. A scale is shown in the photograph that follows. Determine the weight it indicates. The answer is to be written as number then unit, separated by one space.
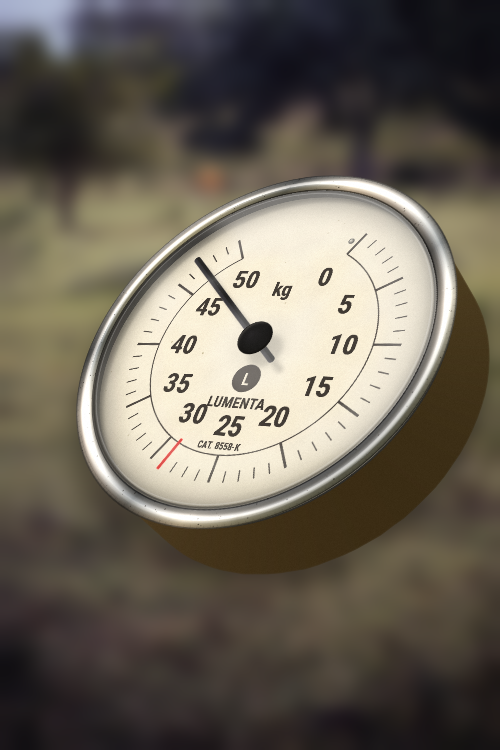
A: 47 kg
